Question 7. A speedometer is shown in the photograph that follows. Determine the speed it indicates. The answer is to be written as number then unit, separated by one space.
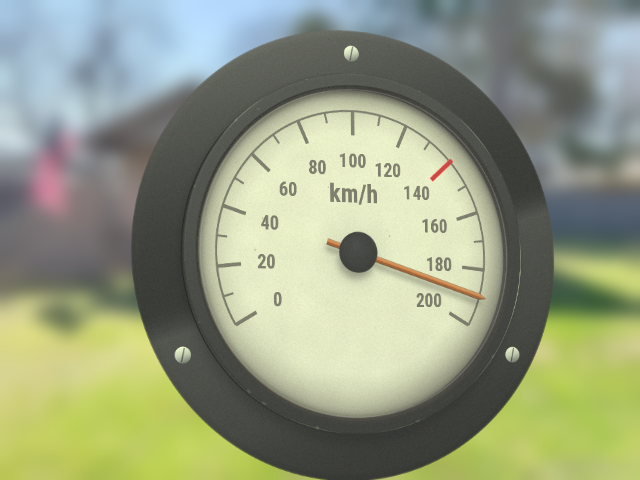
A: 190 km/h
